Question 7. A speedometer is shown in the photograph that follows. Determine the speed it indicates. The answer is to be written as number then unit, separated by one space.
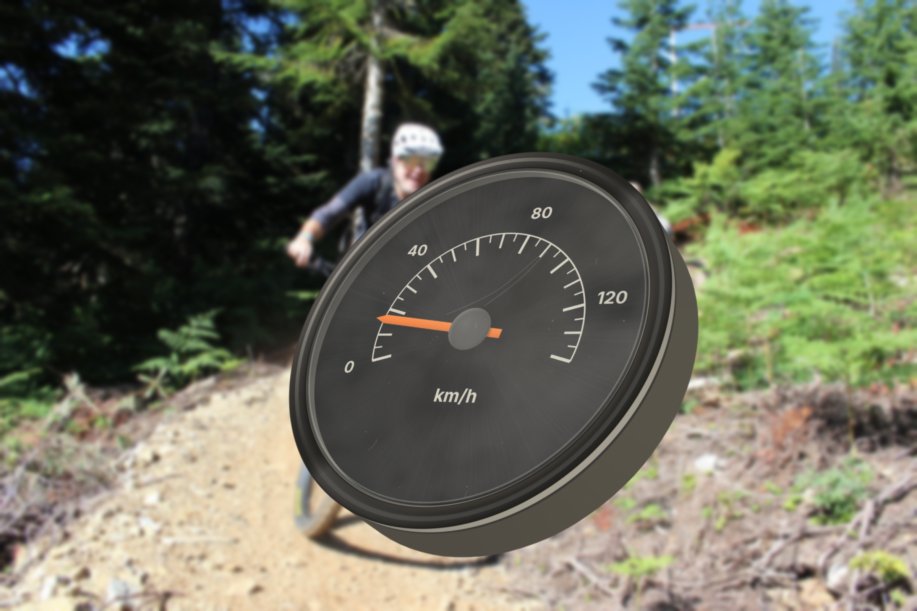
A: 15 km/h
